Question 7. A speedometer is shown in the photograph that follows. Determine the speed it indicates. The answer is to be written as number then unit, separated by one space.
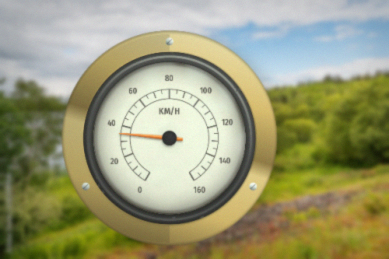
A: 35 km/h
